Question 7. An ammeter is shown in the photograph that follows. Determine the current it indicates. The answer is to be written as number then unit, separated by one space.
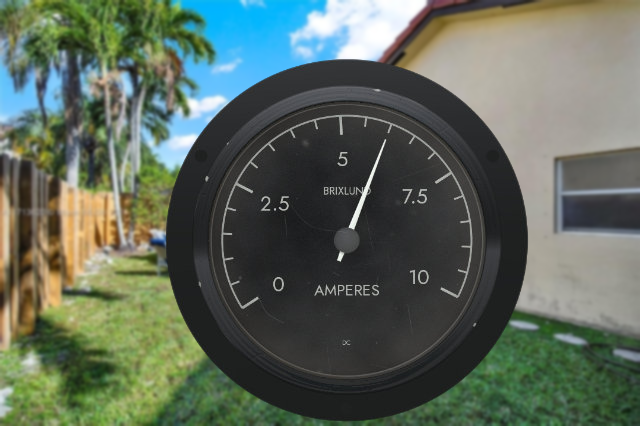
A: 6 A
